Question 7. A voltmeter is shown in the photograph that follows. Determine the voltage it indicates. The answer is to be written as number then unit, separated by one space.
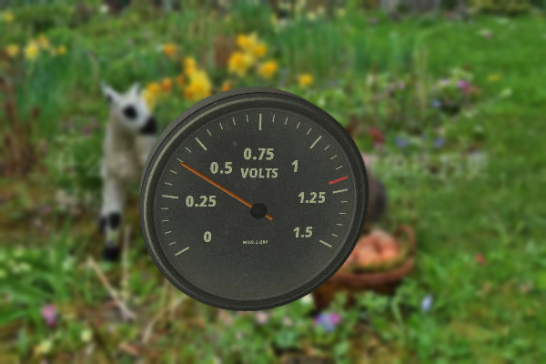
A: 0.4 V
